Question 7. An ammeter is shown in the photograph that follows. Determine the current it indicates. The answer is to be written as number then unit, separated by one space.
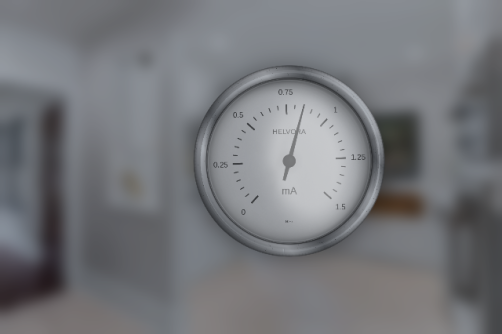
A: 0.85 mA
